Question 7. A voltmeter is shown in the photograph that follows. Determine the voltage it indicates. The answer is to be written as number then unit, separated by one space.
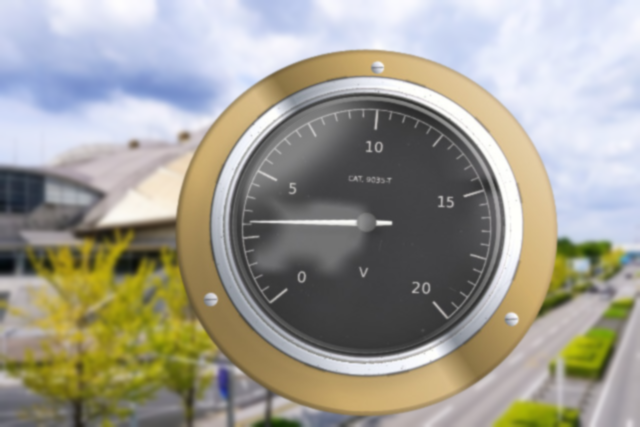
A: 3 V
